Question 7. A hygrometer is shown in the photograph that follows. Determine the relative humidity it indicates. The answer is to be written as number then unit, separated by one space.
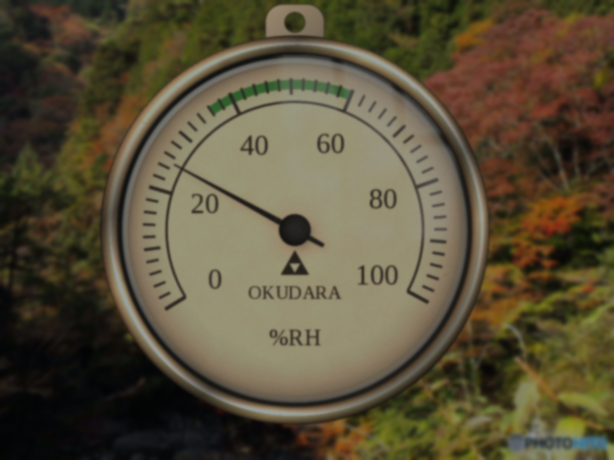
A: 25 %
